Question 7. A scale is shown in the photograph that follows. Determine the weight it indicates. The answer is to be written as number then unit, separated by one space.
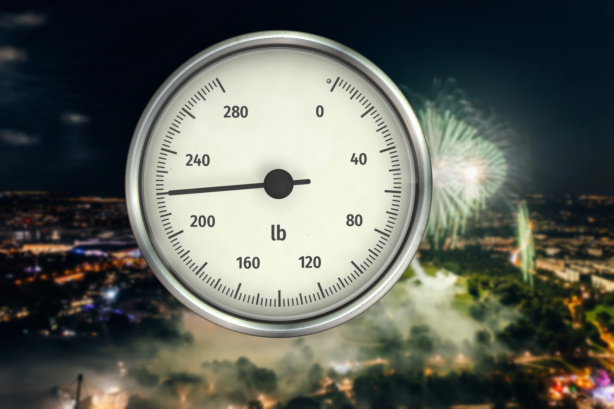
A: 220 lb
